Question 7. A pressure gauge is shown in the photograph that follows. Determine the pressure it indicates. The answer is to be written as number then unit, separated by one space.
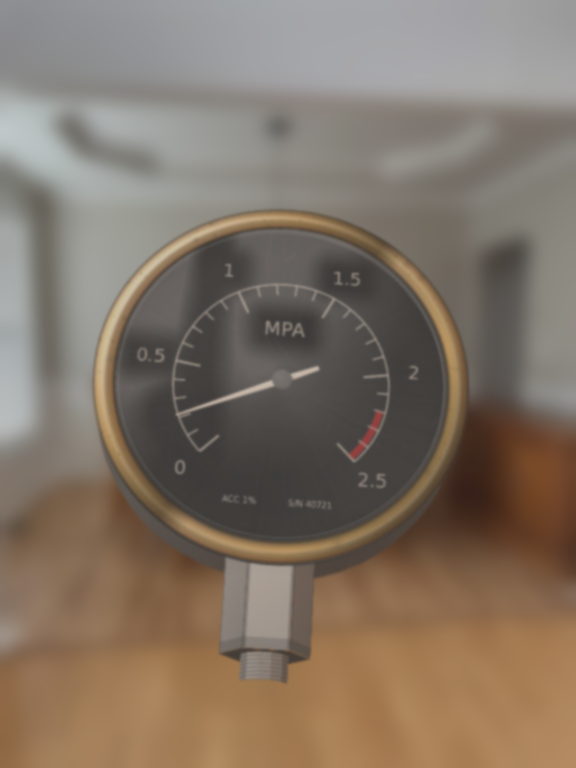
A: 0.2 MPa
